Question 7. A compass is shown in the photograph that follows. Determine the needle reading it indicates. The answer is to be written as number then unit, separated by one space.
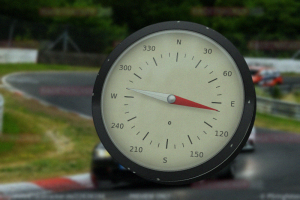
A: 100 °
